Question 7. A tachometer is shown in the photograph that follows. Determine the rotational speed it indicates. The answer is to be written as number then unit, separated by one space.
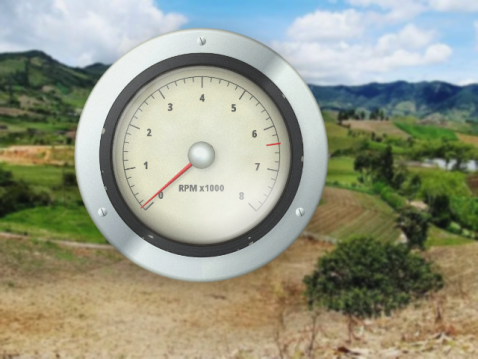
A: 100 rpm
